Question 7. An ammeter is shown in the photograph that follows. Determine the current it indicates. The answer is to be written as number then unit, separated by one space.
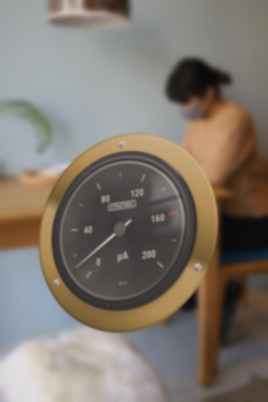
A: 10 µA
